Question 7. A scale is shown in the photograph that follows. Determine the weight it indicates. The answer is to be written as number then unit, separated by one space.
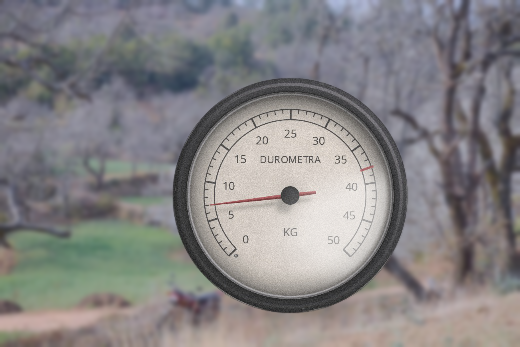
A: 7 kg
